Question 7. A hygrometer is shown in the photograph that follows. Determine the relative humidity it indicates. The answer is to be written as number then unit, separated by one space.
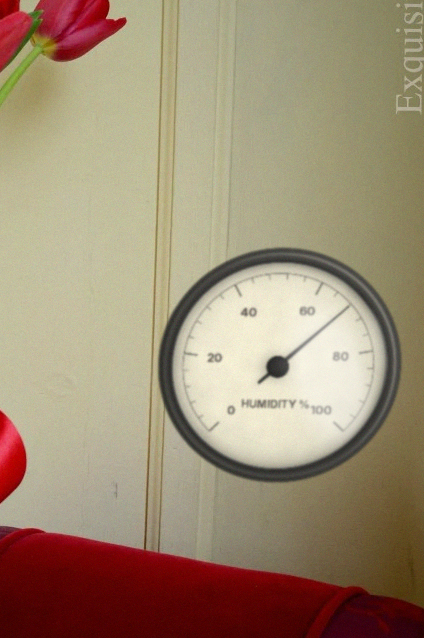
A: 68 %
